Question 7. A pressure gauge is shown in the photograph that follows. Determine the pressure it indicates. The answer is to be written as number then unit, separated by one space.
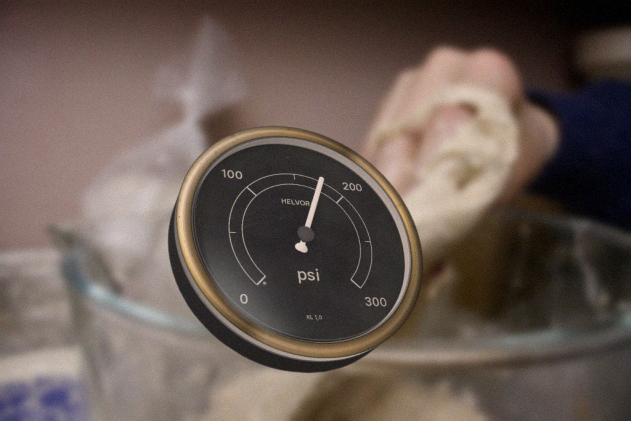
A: 175 psi
